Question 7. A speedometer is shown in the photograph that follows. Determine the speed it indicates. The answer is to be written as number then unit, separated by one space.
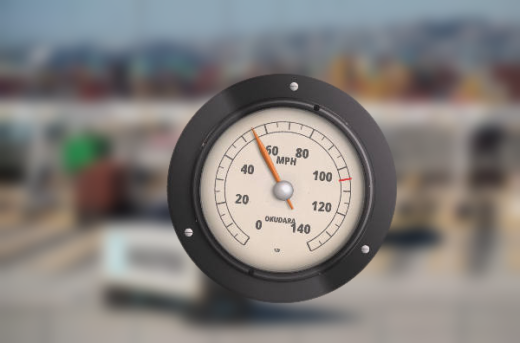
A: 55 mph
